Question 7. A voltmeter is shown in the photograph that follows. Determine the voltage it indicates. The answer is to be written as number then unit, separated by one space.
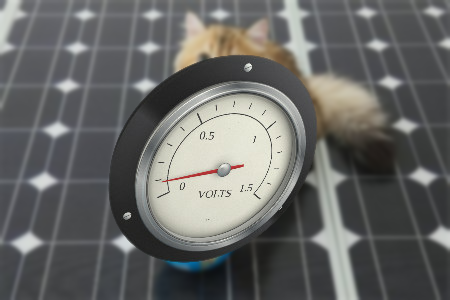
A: 0.1 V
